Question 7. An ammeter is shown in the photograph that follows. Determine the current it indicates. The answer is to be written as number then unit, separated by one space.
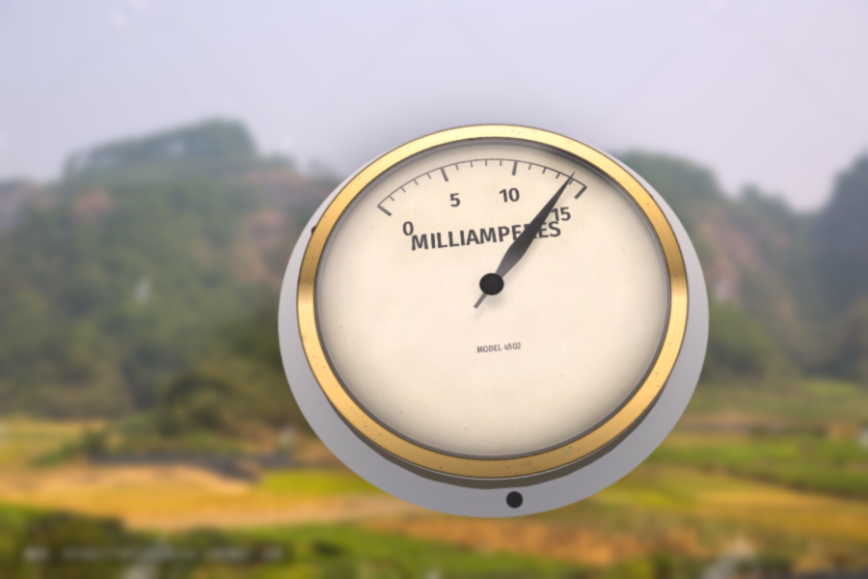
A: 14 mA
